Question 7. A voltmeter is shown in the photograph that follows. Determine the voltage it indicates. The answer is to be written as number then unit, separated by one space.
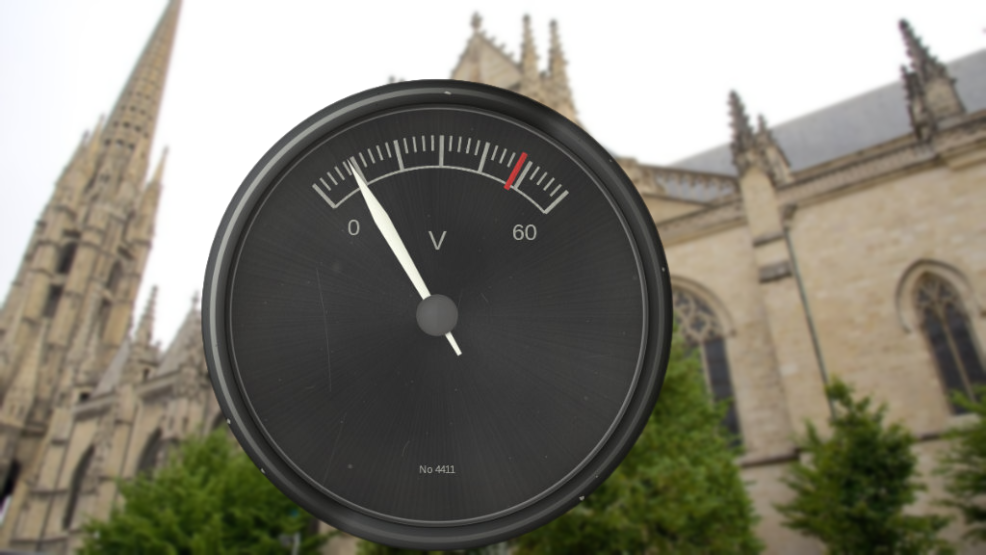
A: 9 V
